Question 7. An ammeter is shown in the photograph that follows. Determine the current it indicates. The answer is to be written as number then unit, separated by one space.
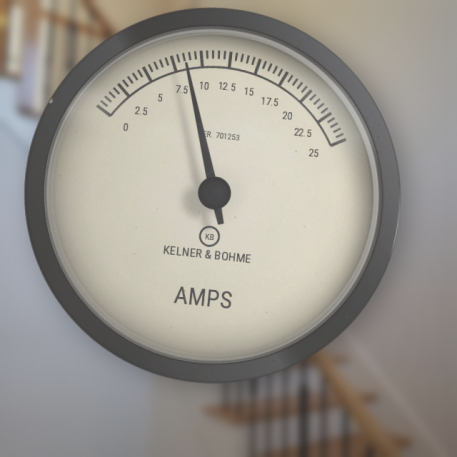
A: 8.5 A
